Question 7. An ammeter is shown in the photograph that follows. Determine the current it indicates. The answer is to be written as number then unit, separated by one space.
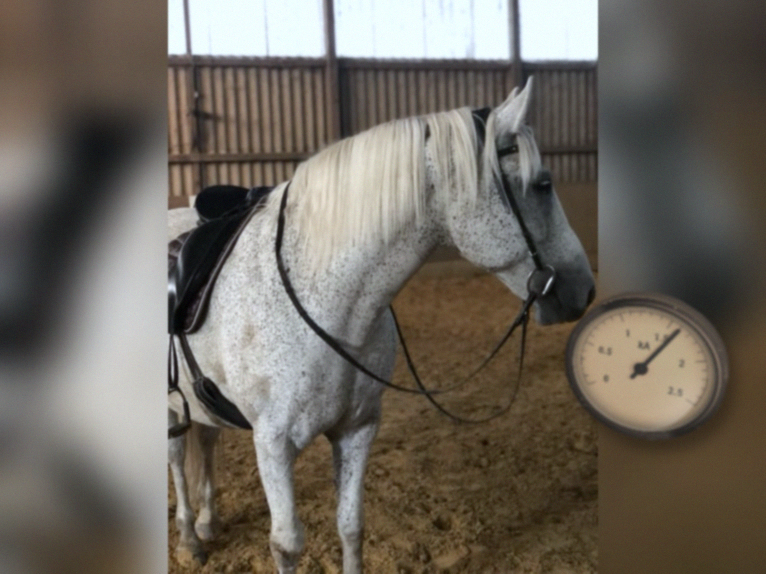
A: 1.6 kA
